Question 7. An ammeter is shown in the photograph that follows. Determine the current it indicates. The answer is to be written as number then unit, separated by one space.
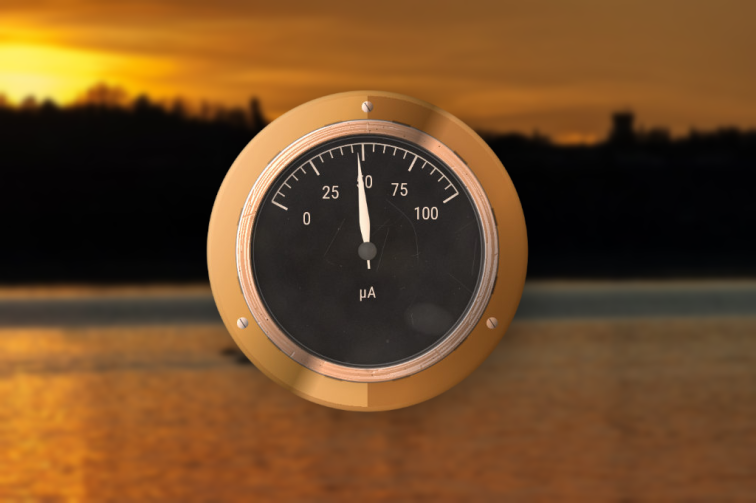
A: 47.5 µA
